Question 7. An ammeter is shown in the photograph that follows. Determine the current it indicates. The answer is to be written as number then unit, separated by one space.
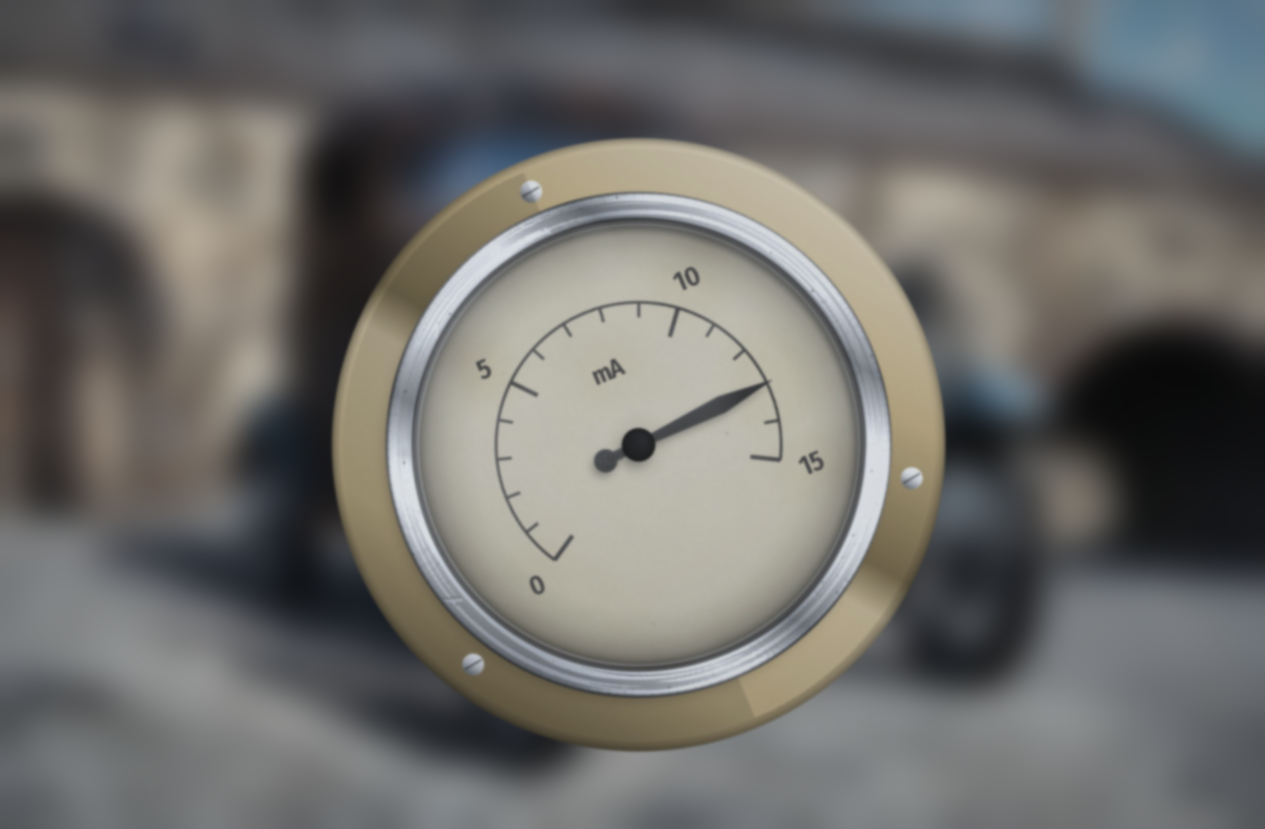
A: 13 mA
